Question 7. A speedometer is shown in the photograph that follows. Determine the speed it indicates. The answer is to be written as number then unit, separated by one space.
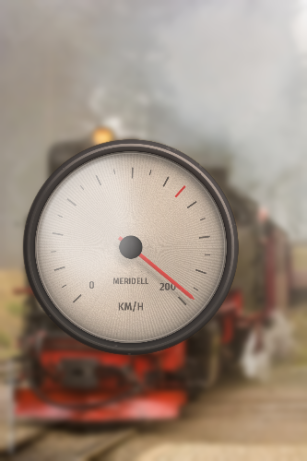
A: 195 km/h
